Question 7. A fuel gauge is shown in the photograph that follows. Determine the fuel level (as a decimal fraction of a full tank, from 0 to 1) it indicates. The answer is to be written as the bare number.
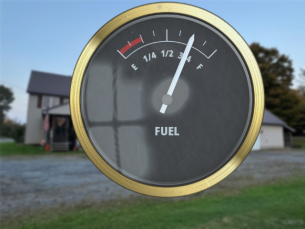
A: 0.75
